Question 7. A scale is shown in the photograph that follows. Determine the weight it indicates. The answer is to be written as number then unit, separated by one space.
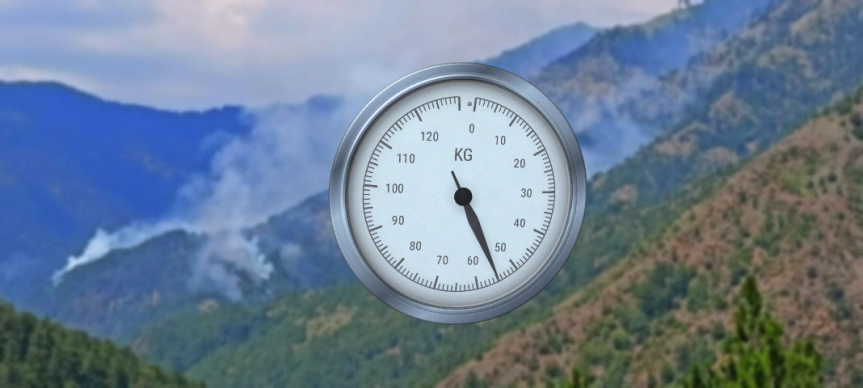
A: 55 kg
